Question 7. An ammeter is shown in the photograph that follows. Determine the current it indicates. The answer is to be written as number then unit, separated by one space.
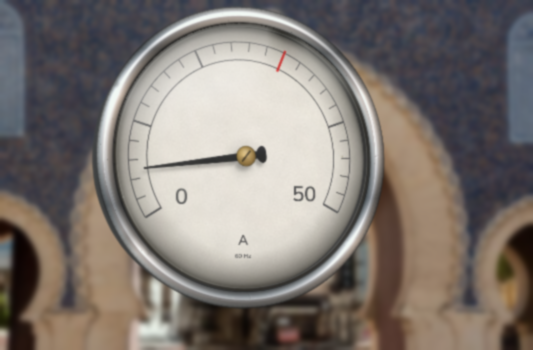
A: 5 A
